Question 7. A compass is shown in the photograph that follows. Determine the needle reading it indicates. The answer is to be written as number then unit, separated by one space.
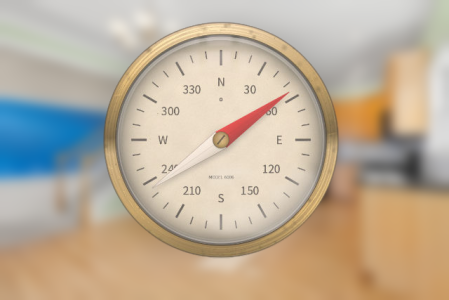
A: 55 °
